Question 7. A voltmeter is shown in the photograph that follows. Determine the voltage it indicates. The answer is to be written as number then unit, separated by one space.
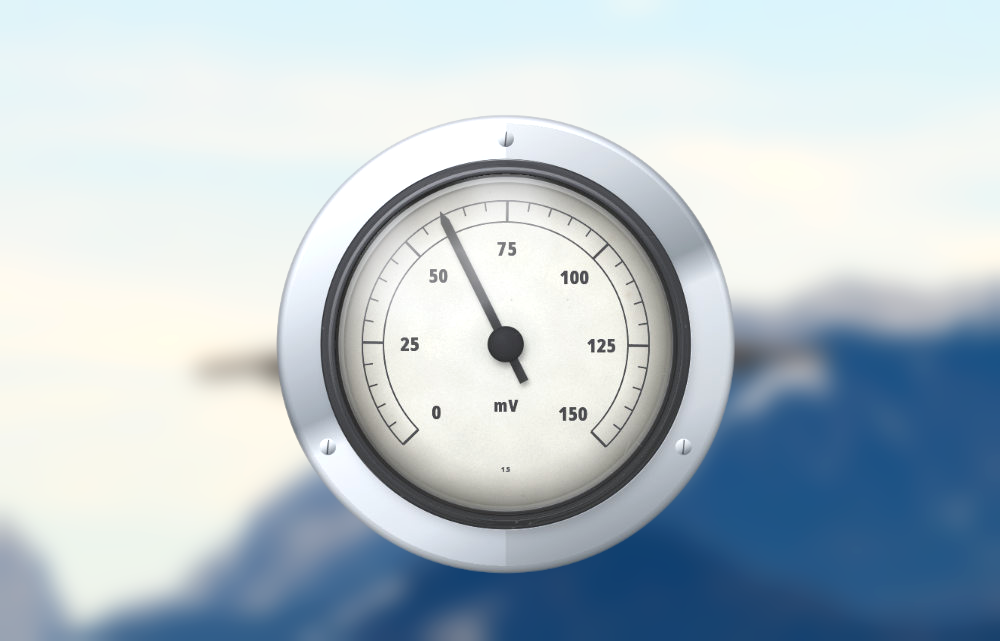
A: 60 mV
